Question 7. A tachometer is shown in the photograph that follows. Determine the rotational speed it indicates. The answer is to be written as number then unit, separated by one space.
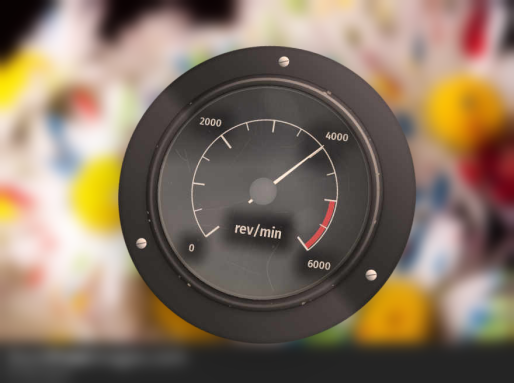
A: 4000 rpm
